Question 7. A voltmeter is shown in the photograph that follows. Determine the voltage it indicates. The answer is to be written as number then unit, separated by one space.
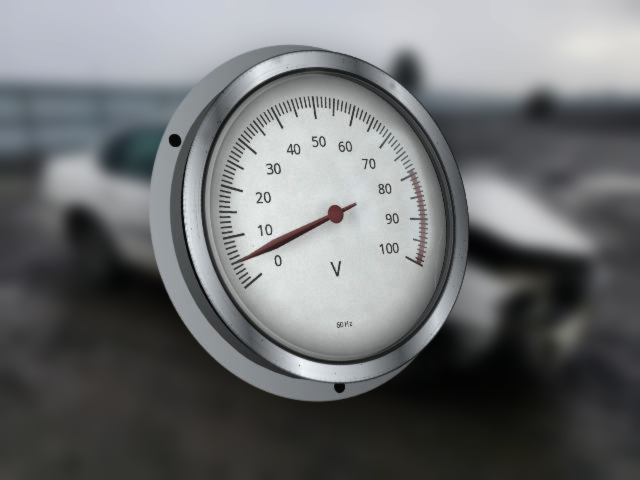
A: 5 V
